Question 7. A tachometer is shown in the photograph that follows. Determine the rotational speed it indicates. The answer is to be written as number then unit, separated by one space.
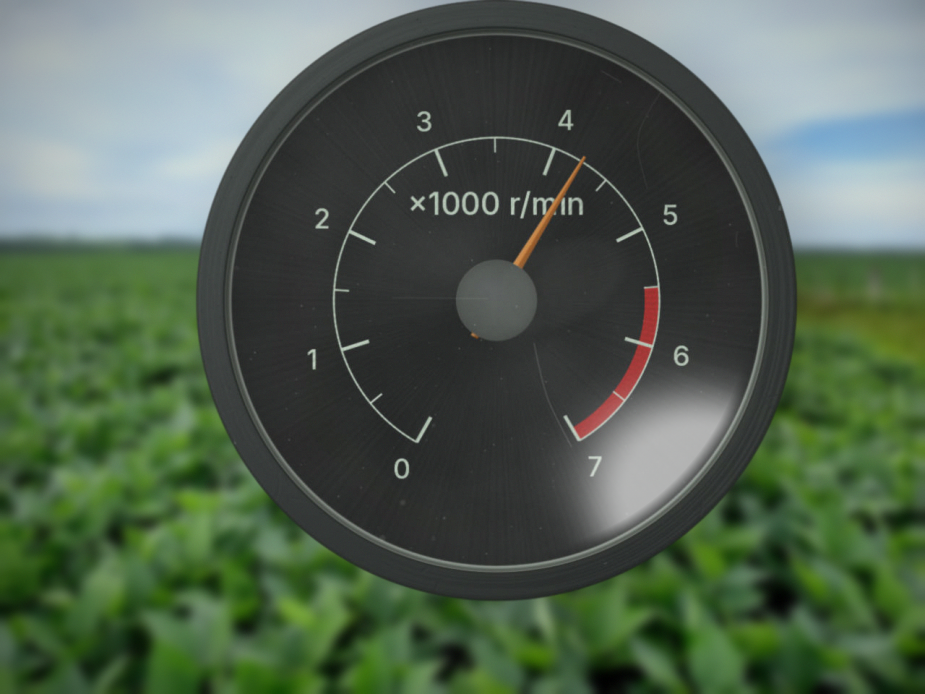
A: 4250 rpm
